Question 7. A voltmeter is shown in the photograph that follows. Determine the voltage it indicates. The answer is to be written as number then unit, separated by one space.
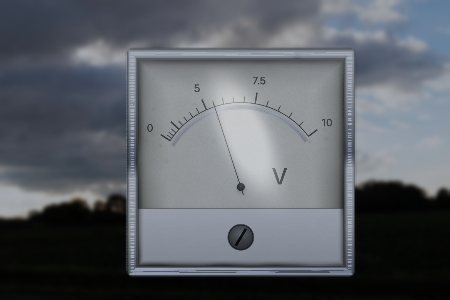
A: 5.5 V
